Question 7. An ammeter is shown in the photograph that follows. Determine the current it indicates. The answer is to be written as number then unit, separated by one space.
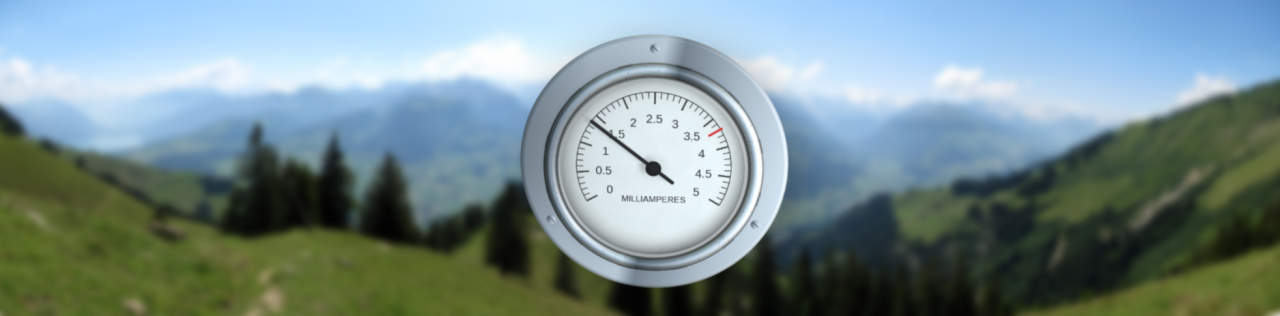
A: 1.4 mA
